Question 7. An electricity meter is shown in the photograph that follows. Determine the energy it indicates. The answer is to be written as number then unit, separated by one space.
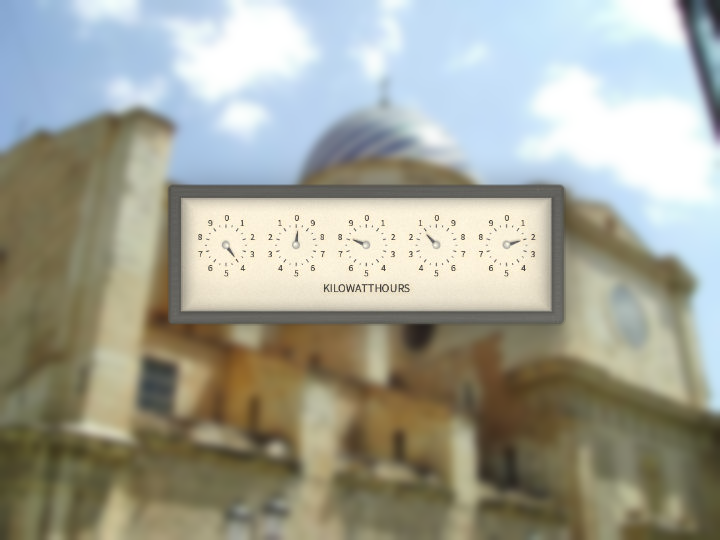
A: 39812 kWh
